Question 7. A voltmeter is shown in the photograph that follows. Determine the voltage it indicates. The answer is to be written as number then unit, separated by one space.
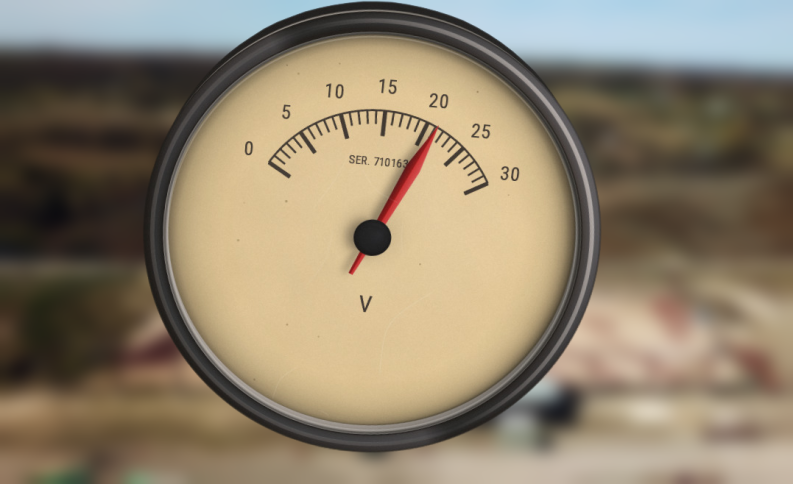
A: 21 V
